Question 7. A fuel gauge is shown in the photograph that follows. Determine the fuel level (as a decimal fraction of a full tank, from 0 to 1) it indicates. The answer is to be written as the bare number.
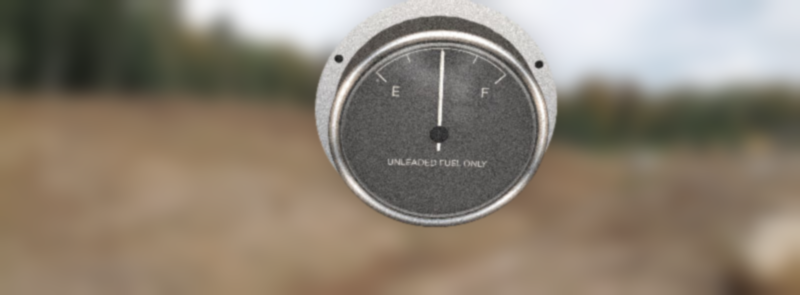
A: 0.5
